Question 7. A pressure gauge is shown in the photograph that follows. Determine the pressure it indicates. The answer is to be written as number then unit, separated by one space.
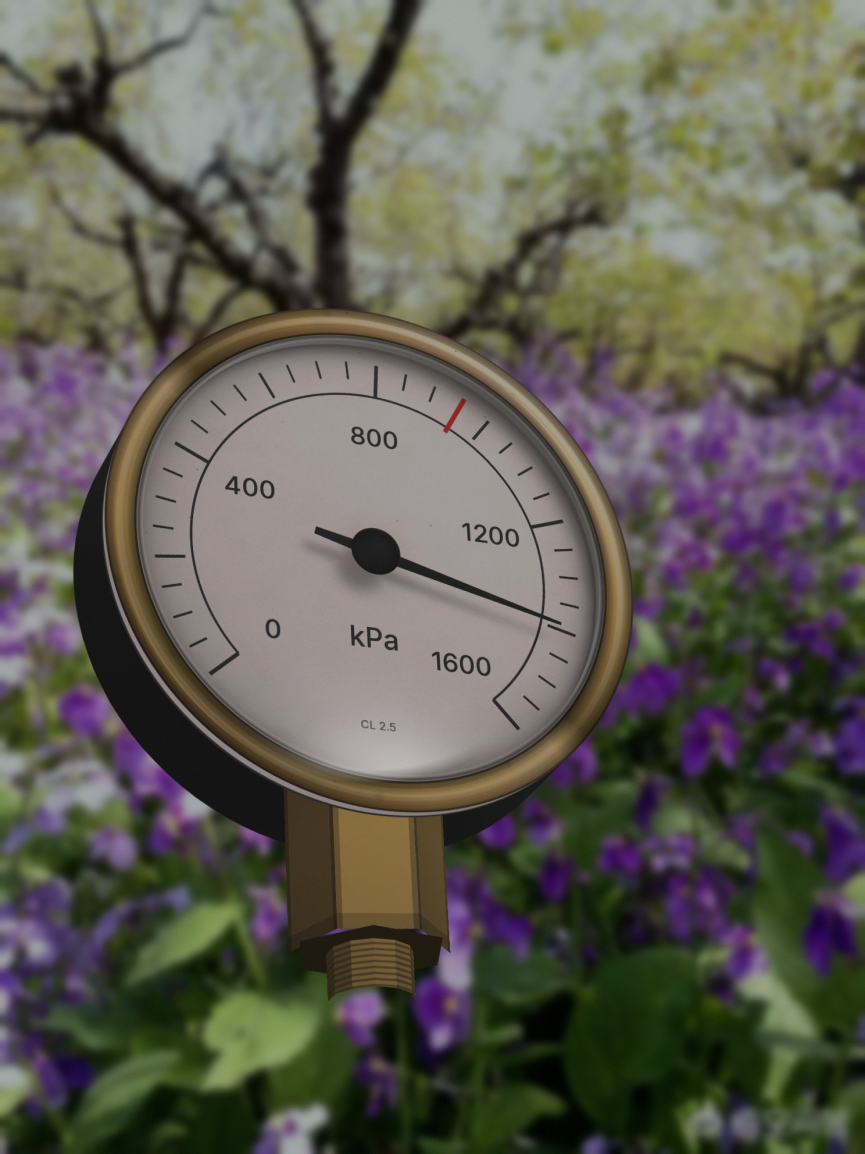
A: 1400 kPa
